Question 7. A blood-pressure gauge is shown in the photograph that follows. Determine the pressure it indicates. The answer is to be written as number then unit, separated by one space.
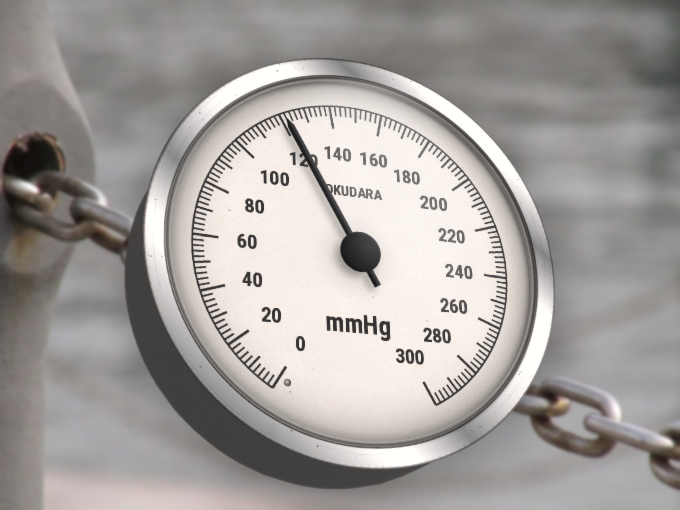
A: 120 mmHg
